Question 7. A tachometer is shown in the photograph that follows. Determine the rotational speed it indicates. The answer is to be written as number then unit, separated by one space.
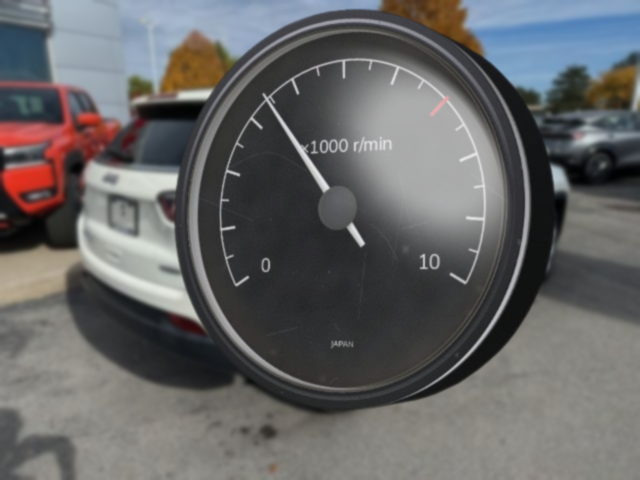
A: 3500 rpm
